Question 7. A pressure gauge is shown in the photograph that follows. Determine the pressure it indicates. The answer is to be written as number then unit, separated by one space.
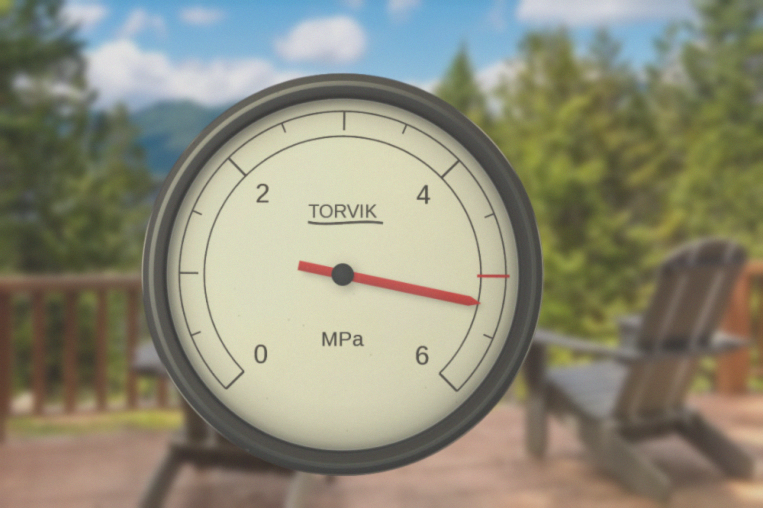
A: 5.25 MPa
